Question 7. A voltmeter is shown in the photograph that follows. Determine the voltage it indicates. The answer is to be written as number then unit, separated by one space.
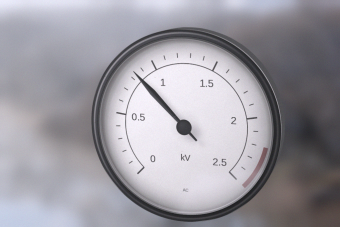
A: 0.85 kV
